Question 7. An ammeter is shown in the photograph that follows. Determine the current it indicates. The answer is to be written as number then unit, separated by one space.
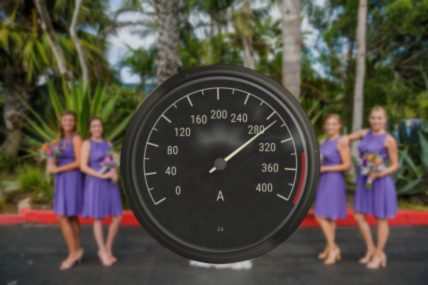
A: 290 A
